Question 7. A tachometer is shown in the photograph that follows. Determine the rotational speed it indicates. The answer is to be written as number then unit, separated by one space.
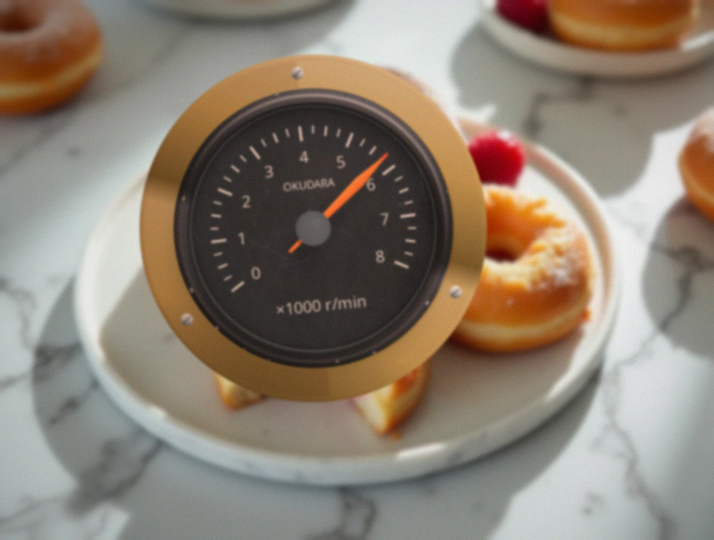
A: 5750 rpm
